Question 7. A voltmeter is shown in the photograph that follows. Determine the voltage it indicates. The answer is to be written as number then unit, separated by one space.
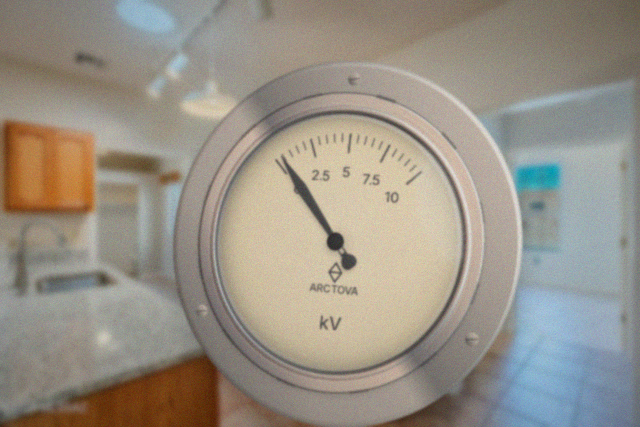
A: 0.5 kV
